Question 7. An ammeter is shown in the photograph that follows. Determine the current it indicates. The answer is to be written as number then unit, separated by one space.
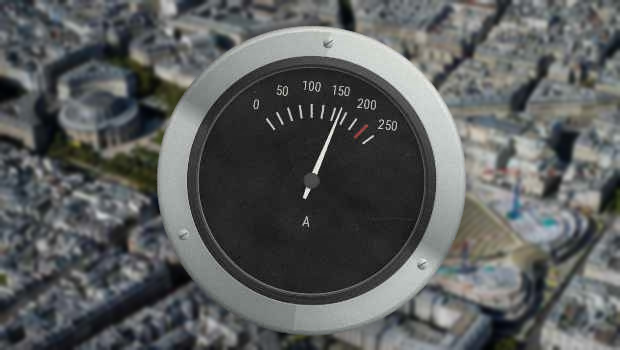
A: 162.5 A
